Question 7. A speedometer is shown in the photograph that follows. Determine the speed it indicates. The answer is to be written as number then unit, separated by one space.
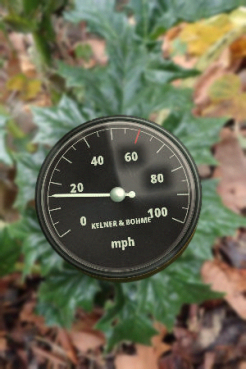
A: 15 mph
